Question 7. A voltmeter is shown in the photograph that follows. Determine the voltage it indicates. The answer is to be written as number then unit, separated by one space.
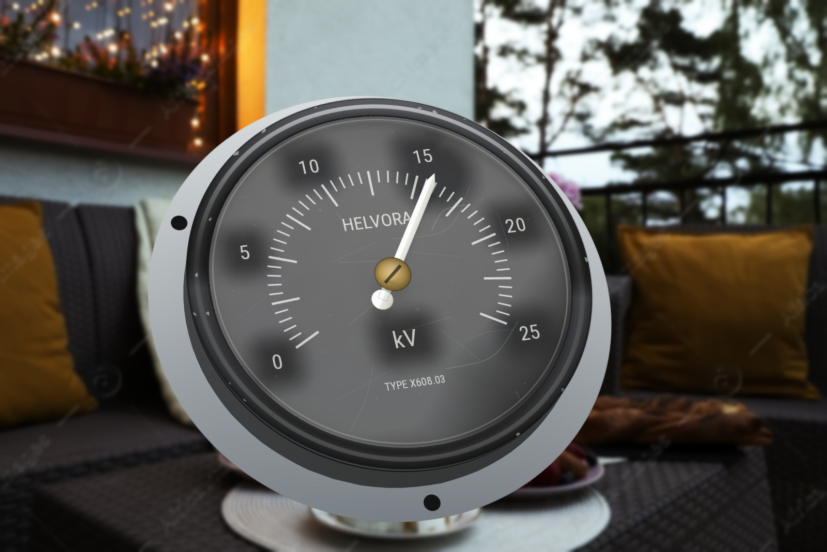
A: 15.75 kV
